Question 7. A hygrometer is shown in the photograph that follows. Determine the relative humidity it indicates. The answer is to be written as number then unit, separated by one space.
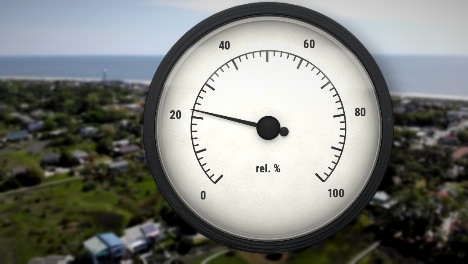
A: 22 %
